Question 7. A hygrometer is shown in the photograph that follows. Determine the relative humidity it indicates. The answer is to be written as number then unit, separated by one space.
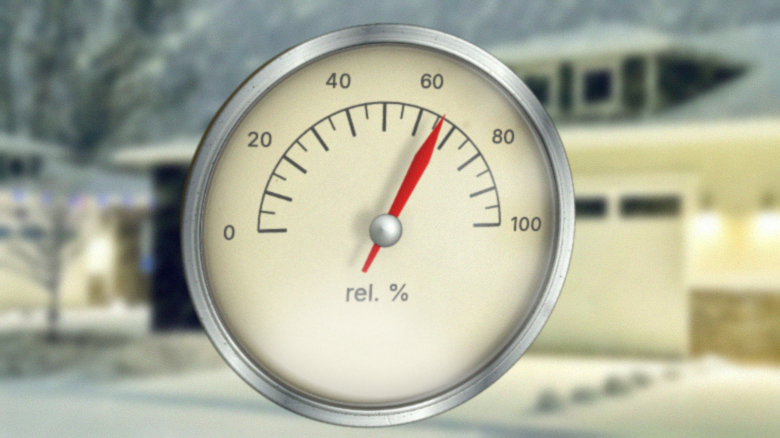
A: 65 %
